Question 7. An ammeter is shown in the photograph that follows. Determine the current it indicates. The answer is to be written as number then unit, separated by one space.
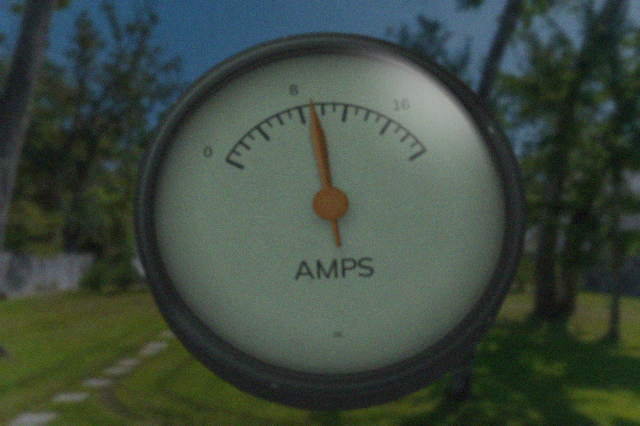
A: 9 A
